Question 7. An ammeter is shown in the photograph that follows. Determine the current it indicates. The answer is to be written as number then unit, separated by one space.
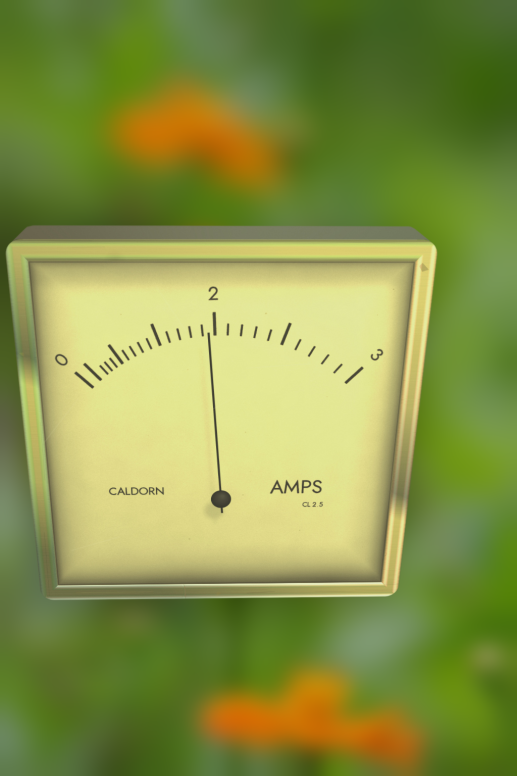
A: 1.95 A
